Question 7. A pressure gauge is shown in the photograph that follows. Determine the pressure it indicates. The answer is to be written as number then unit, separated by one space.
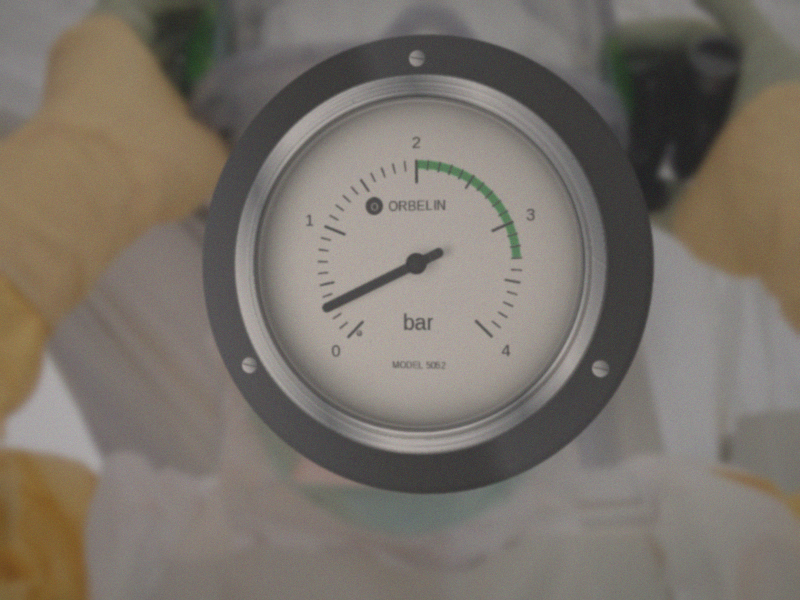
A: 0.3 bar
